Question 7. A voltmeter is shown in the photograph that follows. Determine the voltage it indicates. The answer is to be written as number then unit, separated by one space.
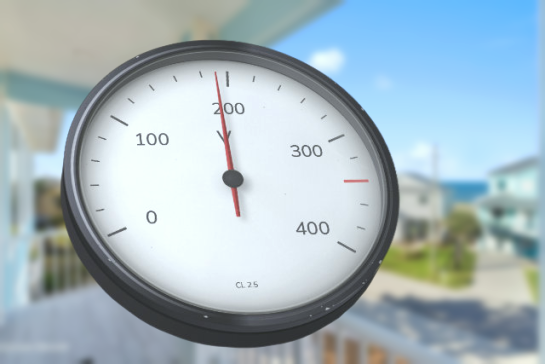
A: 190 V
